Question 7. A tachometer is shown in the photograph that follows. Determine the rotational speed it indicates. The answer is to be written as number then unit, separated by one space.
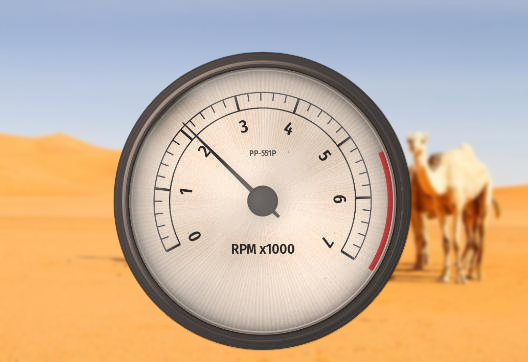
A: 2100 rpm
